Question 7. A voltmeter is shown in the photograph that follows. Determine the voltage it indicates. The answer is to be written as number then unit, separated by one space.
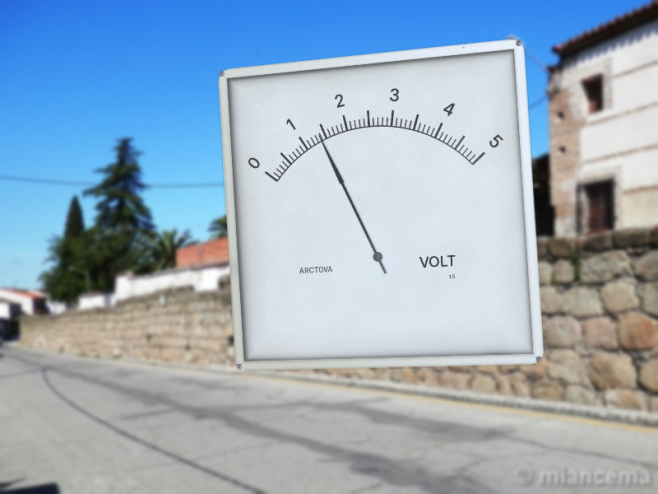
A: 1.4 V
